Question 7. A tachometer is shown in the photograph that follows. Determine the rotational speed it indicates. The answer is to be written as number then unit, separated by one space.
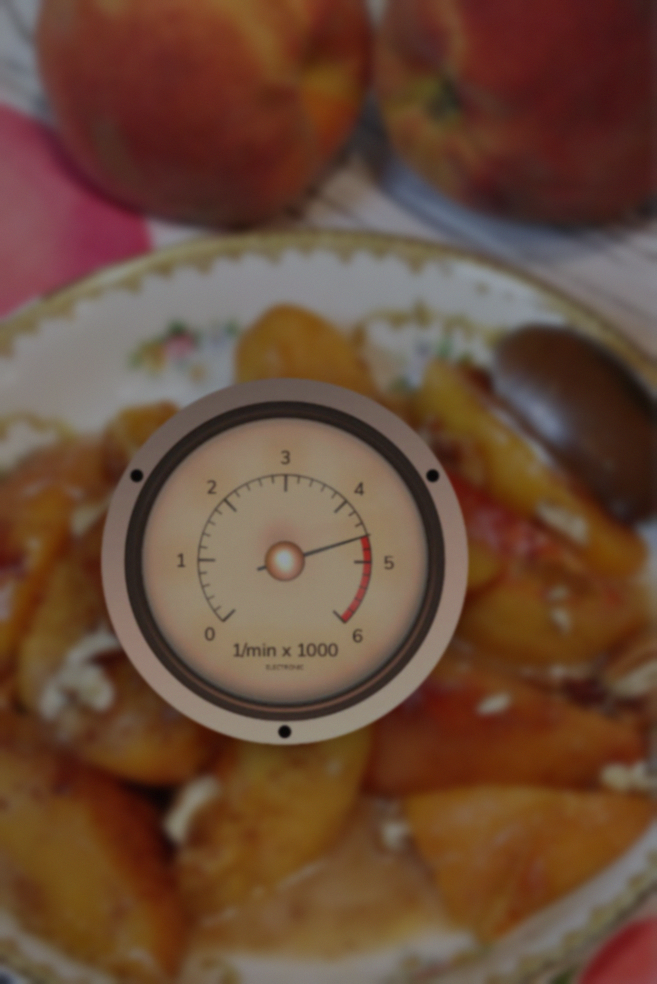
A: 4600 rpm
